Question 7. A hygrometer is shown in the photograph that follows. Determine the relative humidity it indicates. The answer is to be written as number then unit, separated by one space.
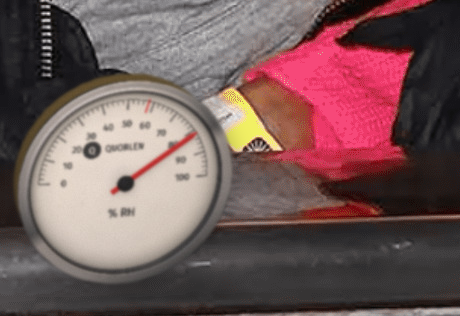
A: 80 %
